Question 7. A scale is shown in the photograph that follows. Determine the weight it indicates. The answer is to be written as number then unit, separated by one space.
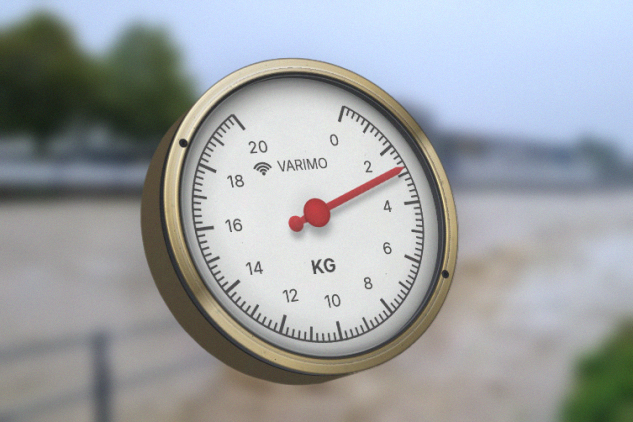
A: 2.8 kg
